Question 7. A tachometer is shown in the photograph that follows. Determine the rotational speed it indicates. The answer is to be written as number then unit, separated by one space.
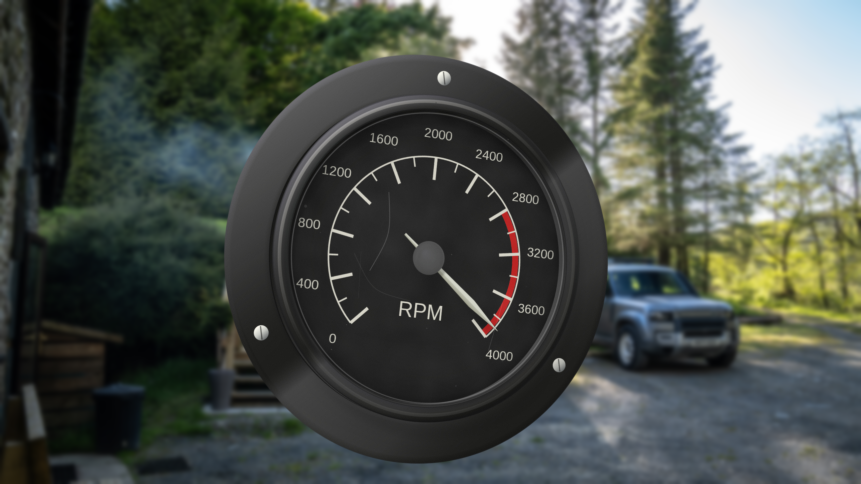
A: 3900 rpm
